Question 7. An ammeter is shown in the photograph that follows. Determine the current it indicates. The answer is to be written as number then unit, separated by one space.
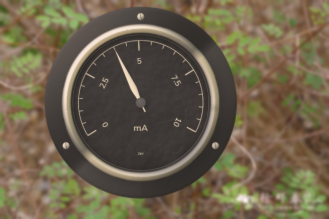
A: 4 mA
